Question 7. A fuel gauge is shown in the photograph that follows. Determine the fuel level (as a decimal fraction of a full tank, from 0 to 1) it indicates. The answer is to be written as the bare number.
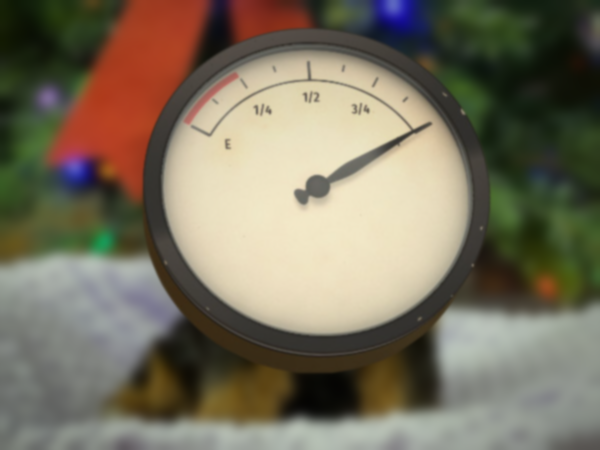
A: 1
